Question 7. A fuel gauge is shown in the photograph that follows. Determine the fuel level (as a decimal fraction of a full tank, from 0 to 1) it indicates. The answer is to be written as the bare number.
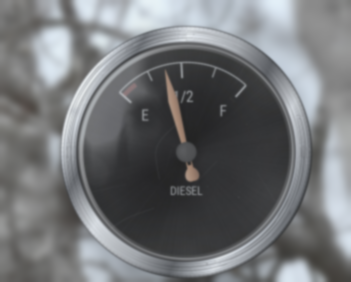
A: 0.375
